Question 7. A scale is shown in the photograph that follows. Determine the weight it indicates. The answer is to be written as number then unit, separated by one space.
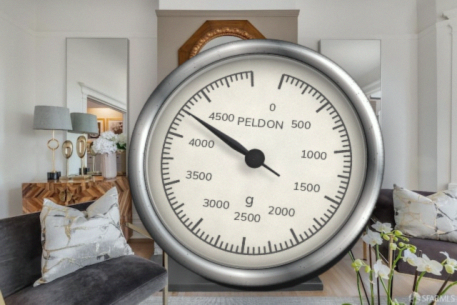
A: 4250 g
